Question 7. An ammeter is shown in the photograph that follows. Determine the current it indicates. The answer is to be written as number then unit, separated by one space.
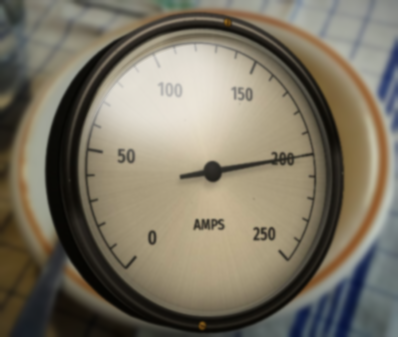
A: 200 A
